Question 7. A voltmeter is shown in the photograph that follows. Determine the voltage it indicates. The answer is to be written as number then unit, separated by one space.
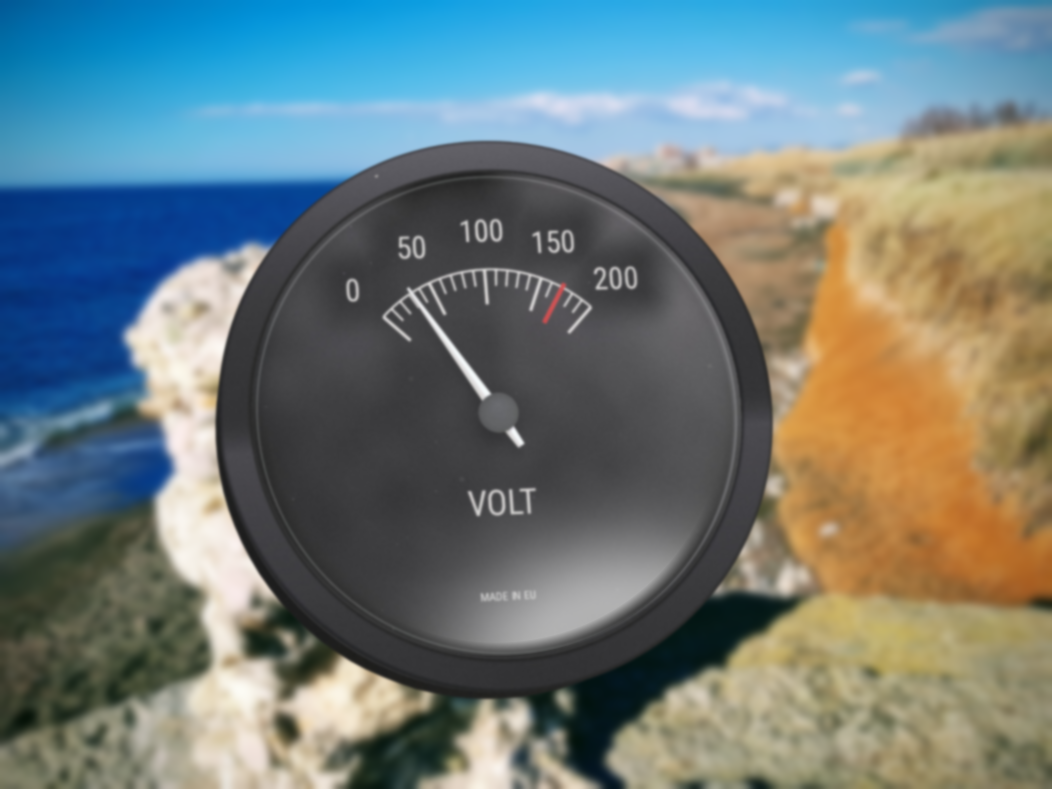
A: 30 V
